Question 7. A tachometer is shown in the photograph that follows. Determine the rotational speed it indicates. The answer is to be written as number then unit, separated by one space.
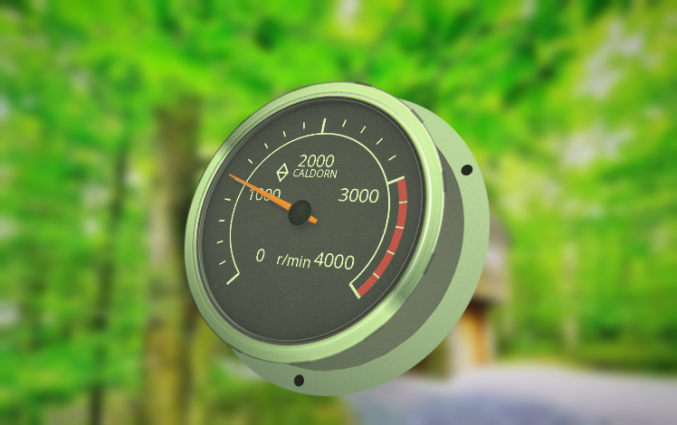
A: 1000 rpm
